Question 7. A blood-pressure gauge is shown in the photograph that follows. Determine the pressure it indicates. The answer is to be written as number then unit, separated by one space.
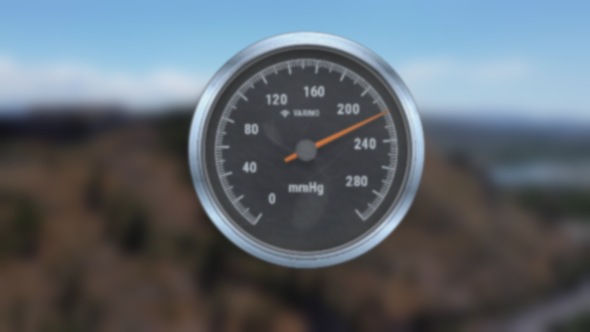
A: 220 mmHg
